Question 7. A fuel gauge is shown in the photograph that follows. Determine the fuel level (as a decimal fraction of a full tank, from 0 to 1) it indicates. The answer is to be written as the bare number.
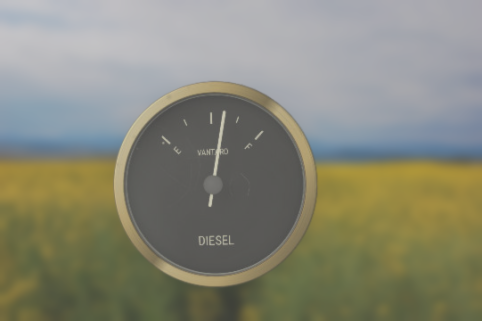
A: 0.625
